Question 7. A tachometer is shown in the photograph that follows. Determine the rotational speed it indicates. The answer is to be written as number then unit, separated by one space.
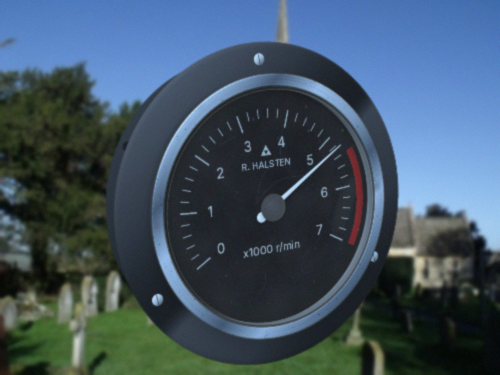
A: 5200 rpm
